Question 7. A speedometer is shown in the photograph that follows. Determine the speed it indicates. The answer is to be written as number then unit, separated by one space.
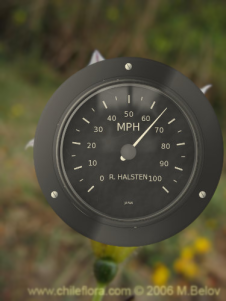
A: 65 mph
